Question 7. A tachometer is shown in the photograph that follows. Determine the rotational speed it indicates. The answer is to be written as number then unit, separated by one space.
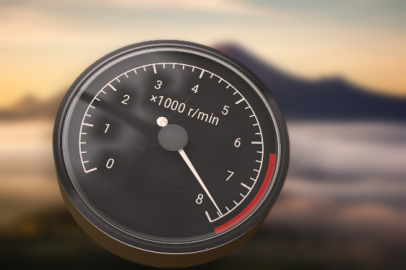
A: 7800 rpm
